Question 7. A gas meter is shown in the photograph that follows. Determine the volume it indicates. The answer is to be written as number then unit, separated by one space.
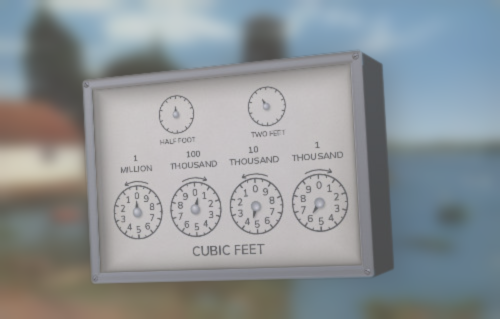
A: 4600 ft³
